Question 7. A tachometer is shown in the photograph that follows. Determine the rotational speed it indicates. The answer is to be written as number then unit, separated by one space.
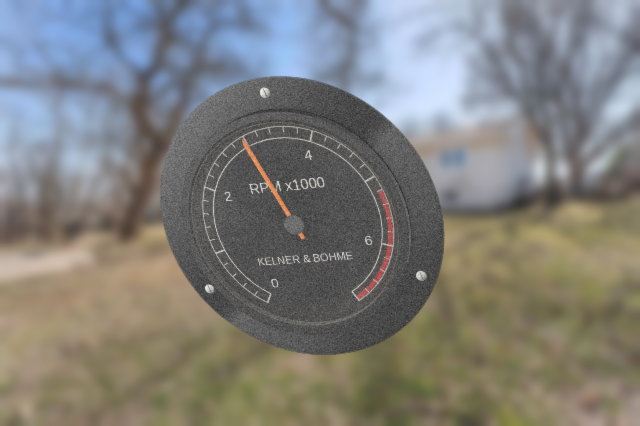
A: 3000 rpm
